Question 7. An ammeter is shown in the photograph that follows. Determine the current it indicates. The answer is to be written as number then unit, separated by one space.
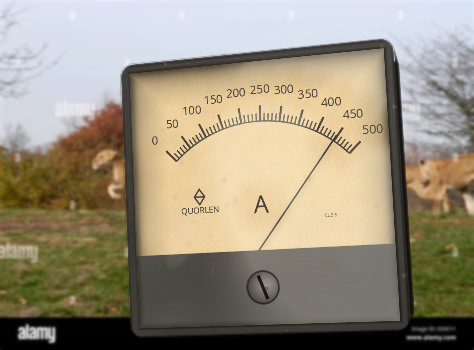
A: 450 A
